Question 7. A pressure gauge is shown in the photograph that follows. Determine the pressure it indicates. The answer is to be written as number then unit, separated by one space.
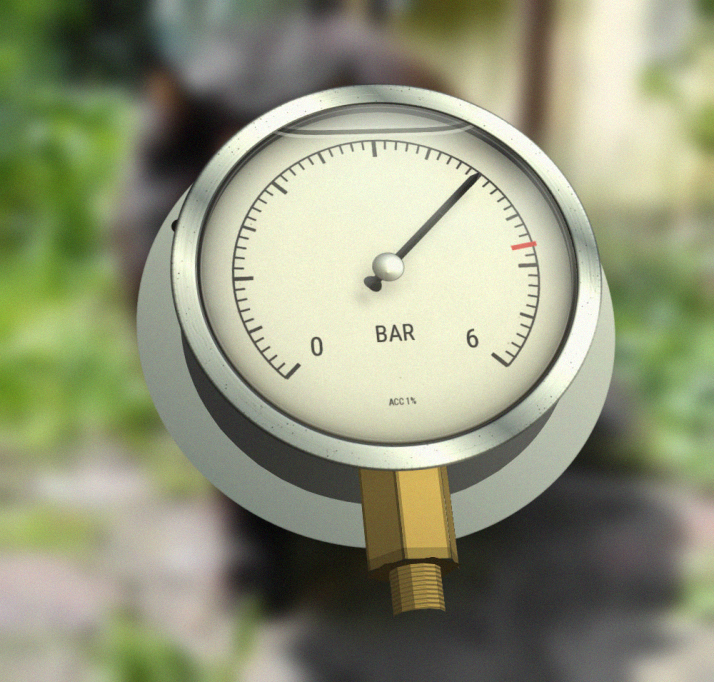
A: 4 bar
